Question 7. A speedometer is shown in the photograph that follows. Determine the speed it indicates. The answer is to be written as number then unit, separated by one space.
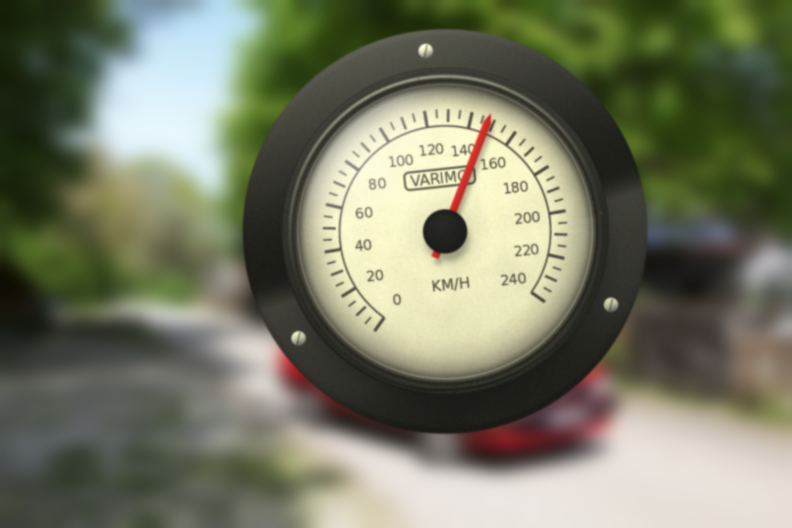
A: 147.5 km/h
